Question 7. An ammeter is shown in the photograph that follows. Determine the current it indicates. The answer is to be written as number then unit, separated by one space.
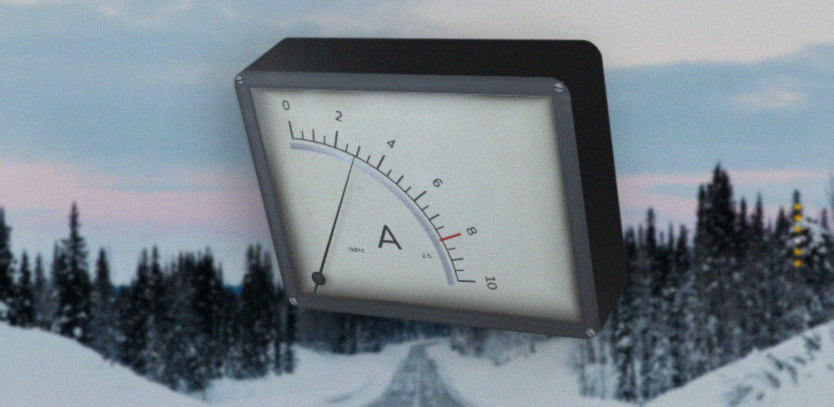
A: 3 A
